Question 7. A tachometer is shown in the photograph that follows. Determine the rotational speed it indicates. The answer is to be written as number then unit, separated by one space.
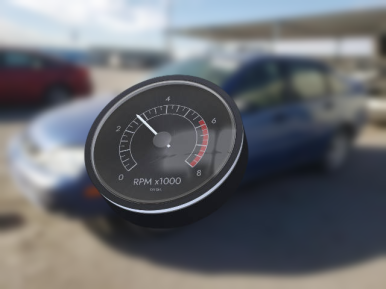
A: 2750 rpm
